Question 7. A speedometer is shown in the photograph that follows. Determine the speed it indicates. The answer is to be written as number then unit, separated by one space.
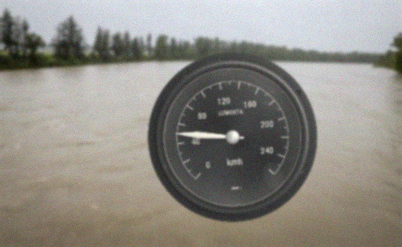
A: 50 km/h
